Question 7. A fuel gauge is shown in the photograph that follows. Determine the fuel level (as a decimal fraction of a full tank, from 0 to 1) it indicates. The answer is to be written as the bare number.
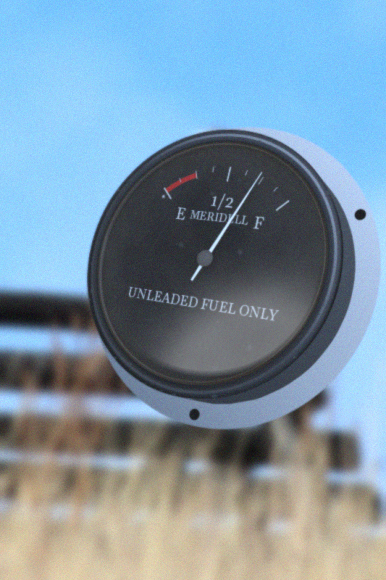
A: 0.75
